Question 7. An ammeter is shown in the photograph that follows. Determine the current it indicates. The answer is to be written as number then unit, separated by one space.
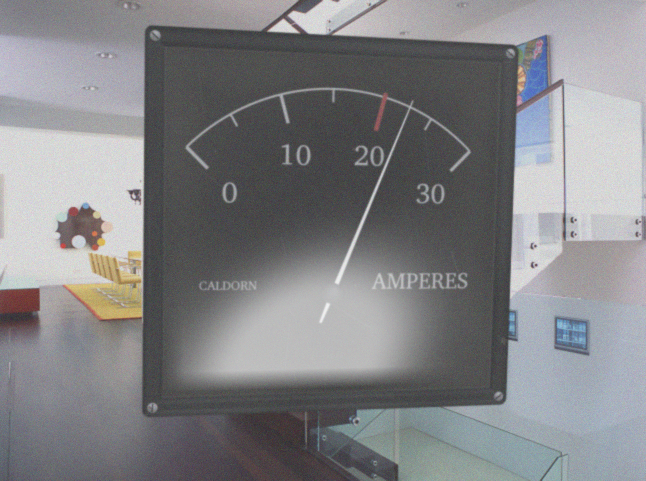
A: 22.5 A
